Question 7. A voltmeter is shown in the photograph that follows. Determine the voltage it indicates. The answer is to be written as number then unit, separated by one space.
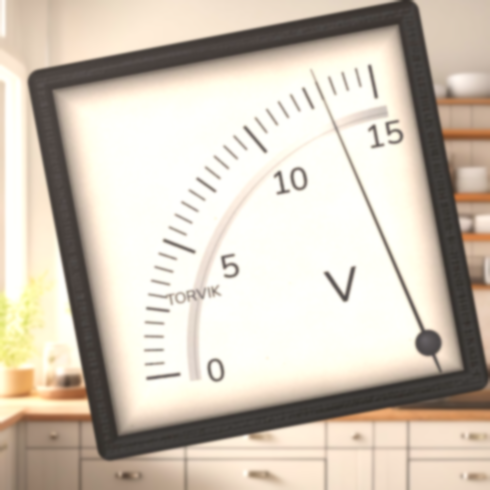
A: 13 V
